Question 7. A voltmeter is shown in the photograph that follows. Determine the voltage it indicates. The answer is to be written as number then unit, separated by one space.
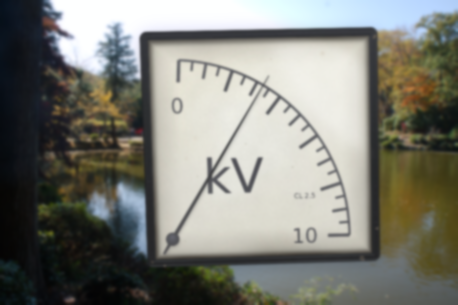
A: 3.25 kV
